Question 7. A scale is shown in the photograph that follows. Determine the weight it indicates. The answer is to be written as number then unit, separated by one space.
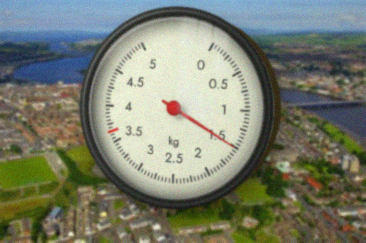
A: 1.5 kg
